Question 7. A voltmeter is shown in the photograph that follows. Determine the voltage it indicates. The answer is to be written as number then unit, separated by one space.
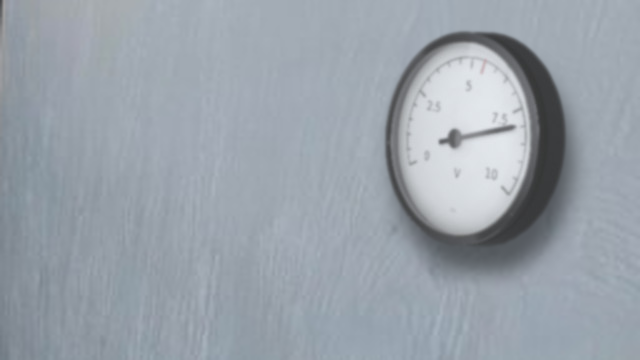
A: 8 V
